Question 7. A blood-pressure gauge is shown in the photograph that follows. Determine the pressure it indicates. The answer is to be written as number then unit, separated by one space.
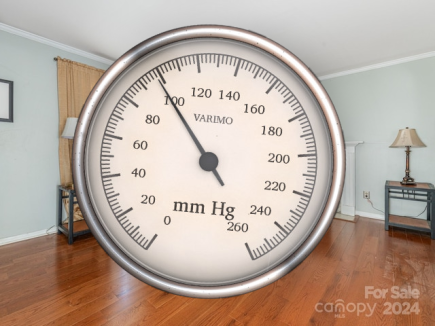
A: 98 mmHg
